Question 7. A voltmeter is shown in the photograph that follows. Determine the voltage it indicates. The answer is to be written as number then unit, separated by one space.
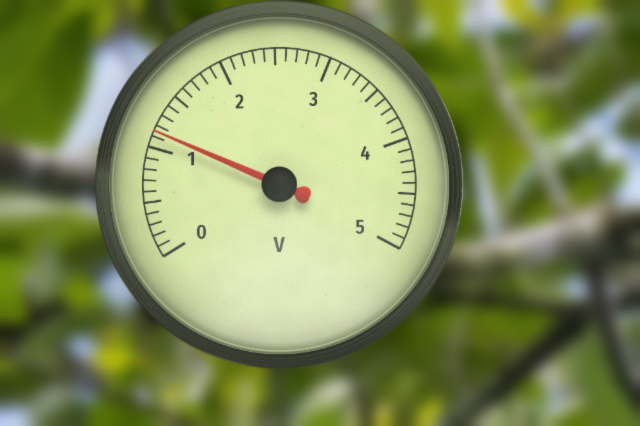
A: 1.15 V
